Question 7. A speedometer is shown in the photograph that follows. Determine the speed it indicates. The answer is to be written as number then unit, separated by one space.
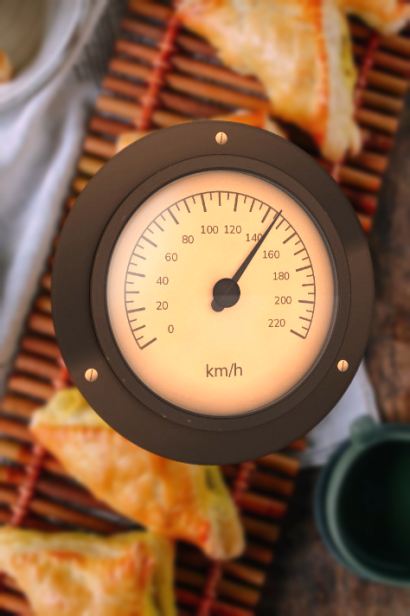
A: 145 km/h
